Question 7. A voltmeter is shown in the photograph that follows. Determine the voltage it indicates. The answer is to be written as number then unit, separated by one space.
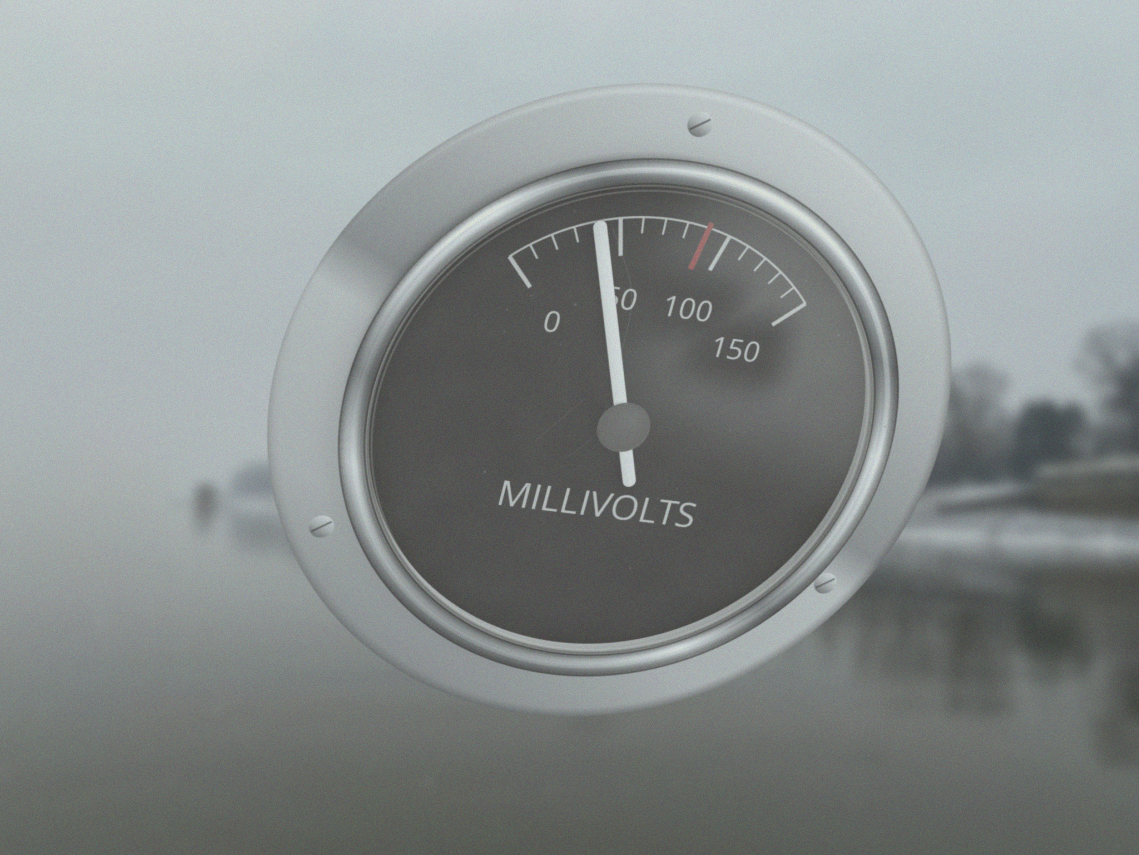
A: 40 mV
